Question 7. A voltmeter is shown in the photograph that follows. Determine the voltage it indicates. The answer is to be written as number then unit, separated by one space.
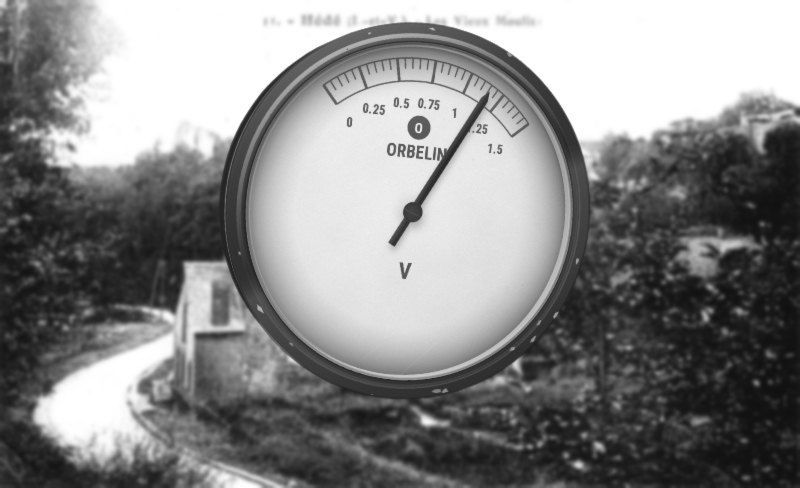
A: 1.15 V
